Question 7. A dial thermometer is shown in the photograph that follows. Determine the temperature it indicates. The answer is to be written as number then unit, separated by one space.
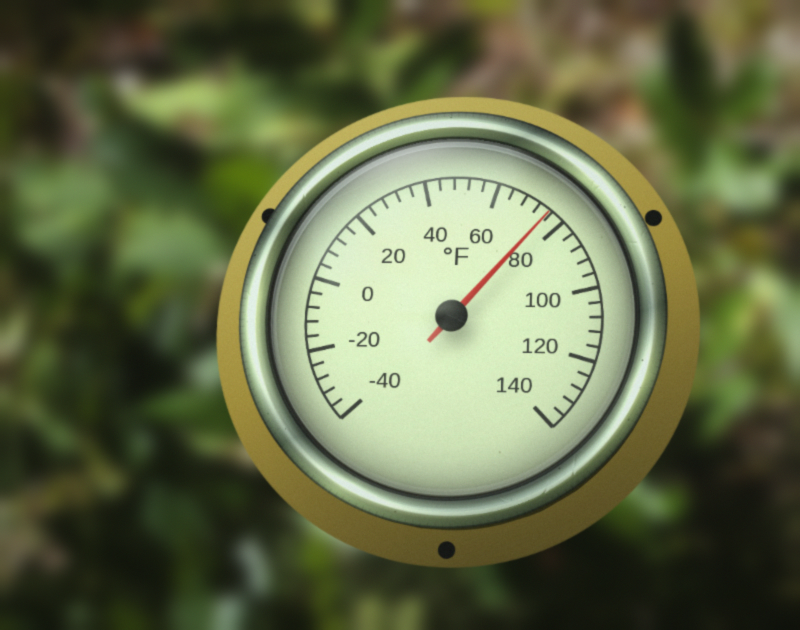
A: 76 °F
